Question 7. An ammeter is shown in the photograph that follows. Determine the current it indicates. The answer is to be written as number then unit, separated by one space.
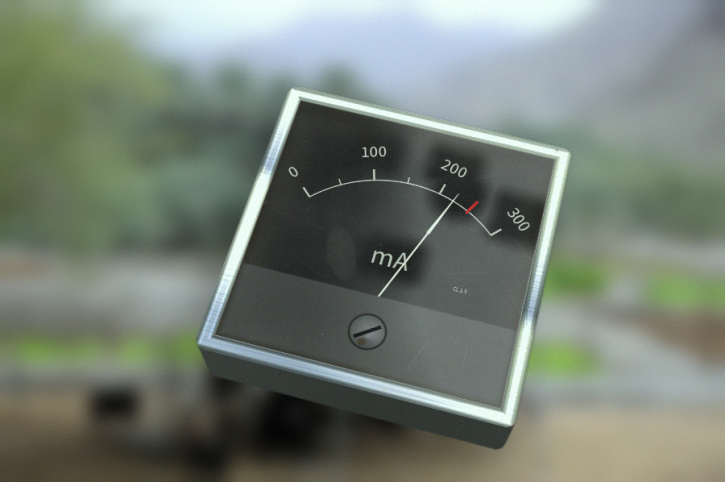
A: 225 mA
